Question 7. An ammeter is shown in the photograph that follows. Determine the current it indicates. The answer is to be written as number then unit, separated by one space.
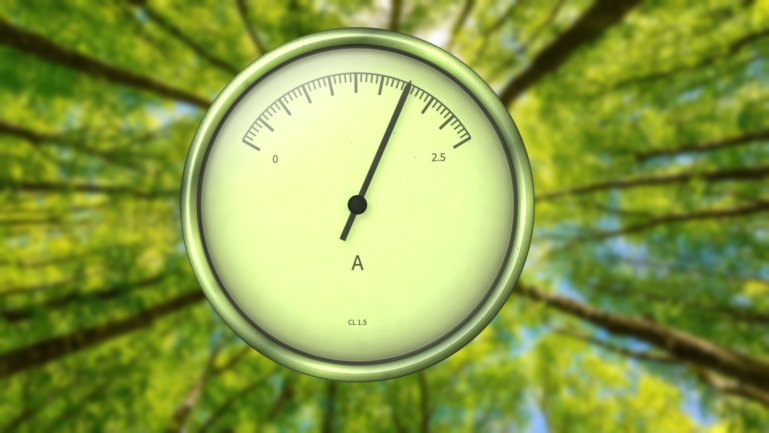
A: 1.75 A
